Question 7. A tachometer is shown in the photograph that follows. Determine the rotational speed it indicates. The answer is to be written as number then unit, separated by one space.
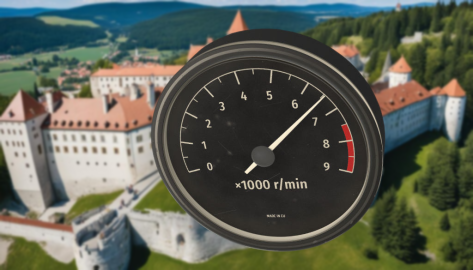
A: 6500 rpm
